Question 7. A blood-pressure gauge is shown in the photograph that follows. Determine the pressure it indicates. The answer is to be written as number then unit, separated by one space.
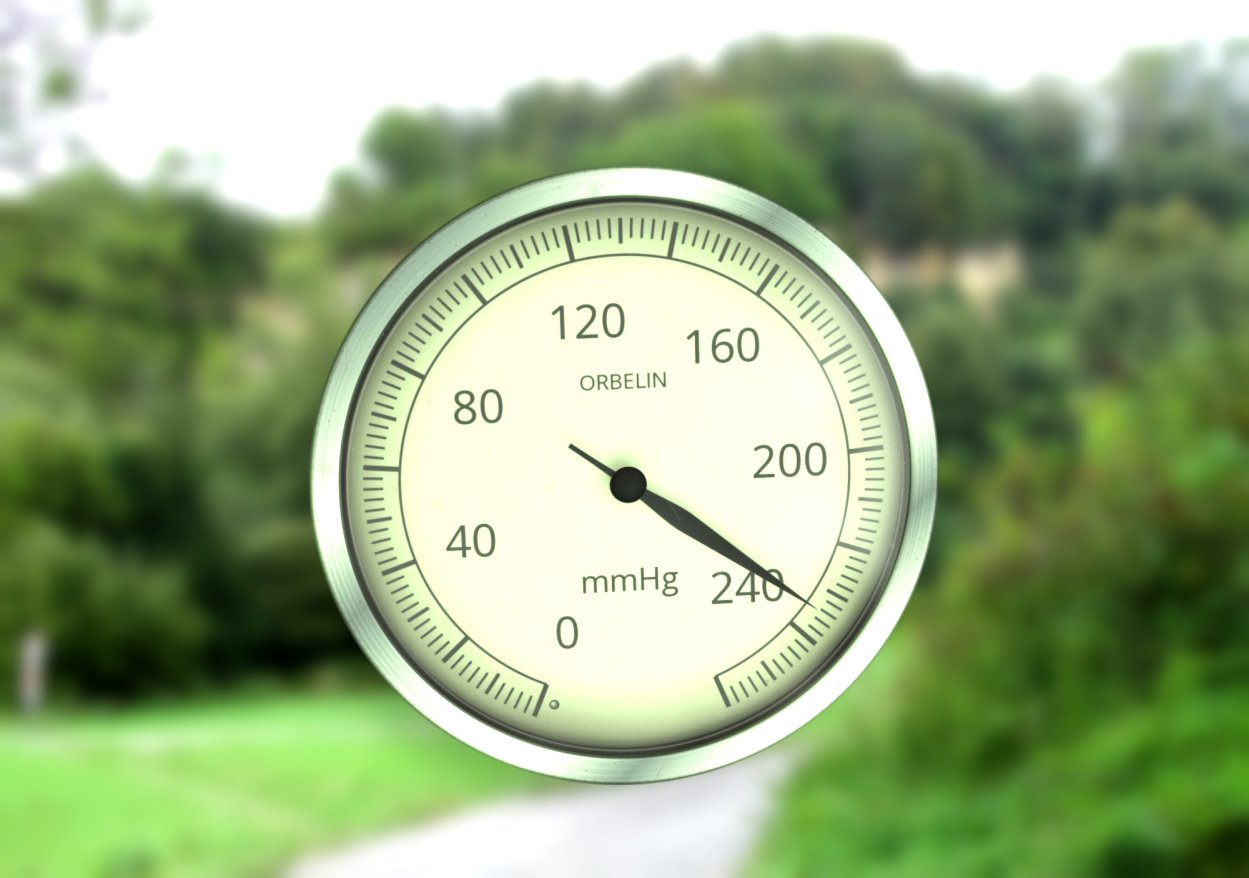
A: 234 mmHg
